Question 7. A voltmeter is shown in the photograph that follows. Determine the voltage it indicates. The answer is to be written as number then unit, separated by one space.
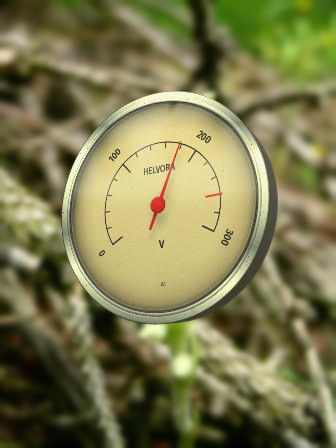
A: 180 V
